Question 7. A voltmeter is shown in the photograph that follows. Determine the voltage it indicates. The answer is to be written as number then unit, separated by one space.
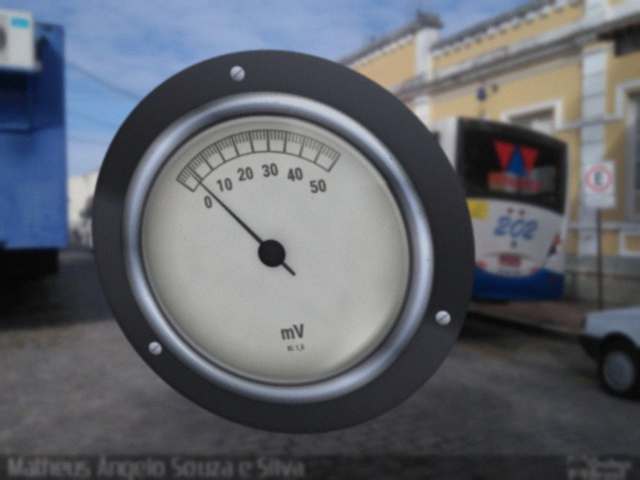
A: 5 mV
